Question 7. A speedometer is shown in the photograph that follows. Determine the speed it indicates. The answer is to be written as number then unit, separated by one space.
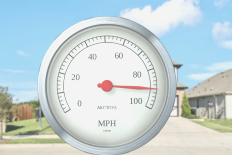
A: 90 mph
